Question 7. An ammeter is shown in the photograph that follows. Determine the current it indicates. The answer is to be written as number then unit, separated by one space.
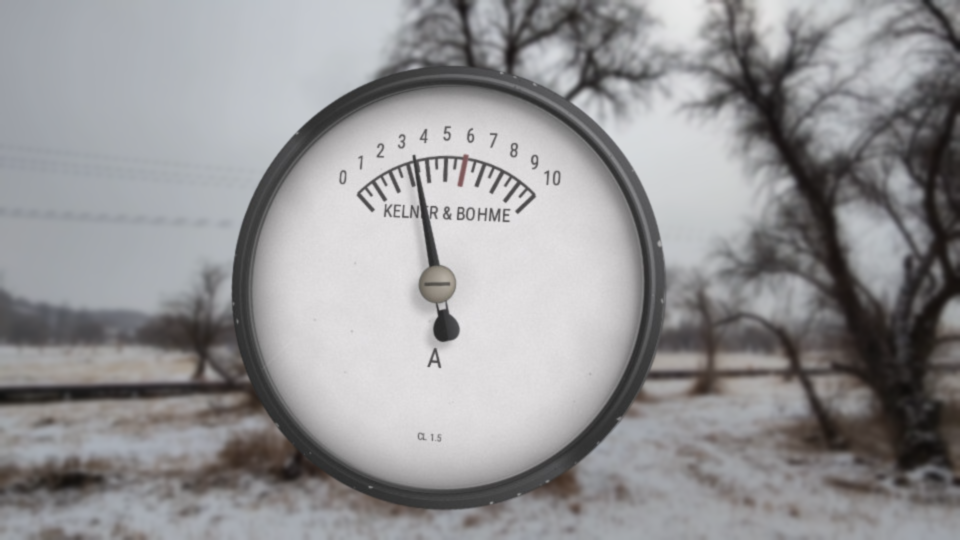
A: 3.5 A
